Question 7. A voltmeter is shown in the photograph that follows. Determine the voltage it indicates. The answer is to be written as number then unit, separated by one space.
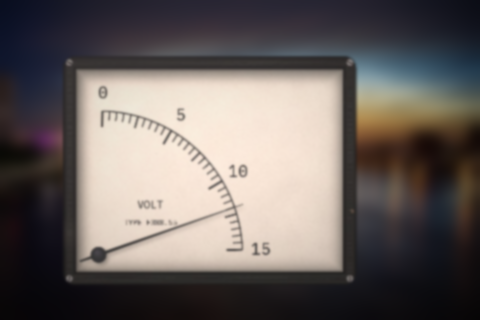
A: 12 V
